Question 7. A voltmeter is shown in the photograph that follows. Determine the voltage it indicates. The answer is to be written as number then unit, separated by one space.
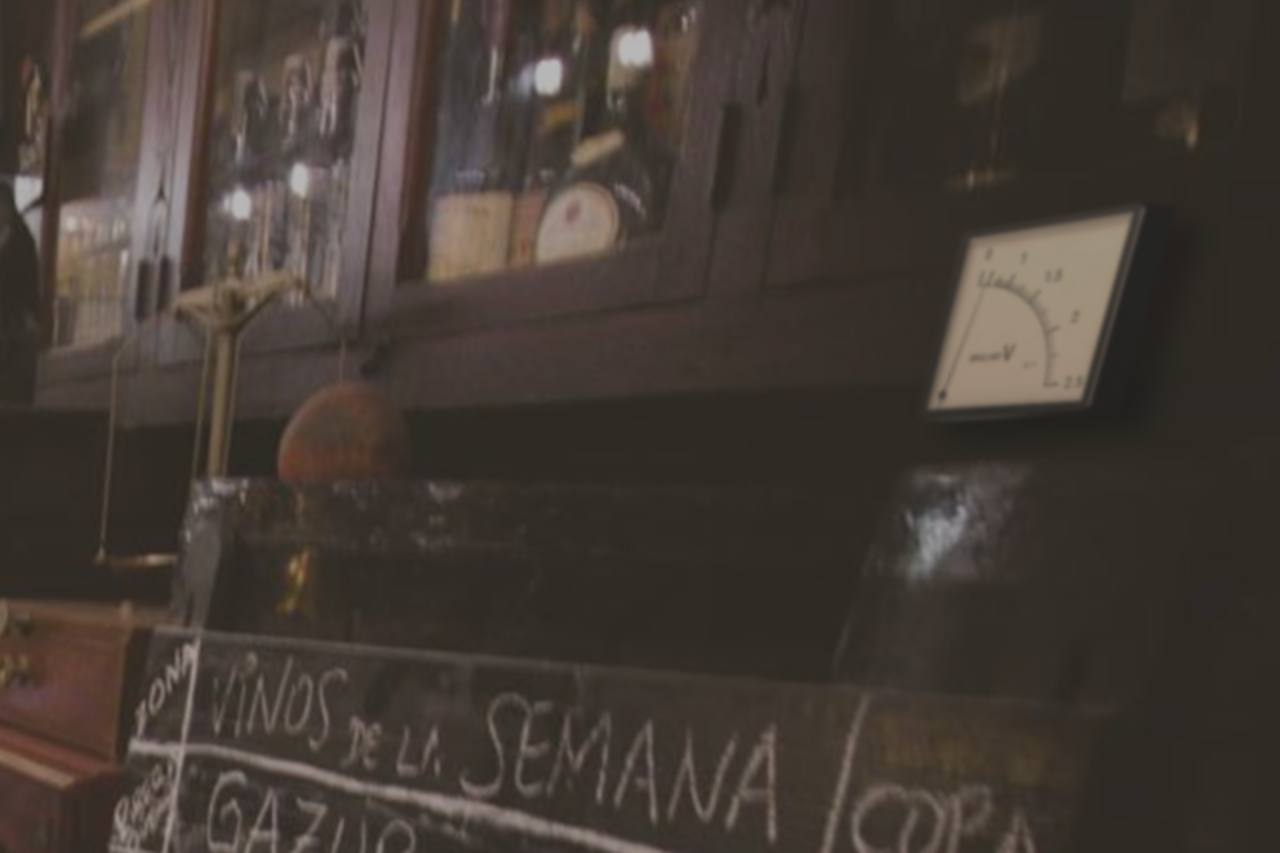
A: 0.5 V
